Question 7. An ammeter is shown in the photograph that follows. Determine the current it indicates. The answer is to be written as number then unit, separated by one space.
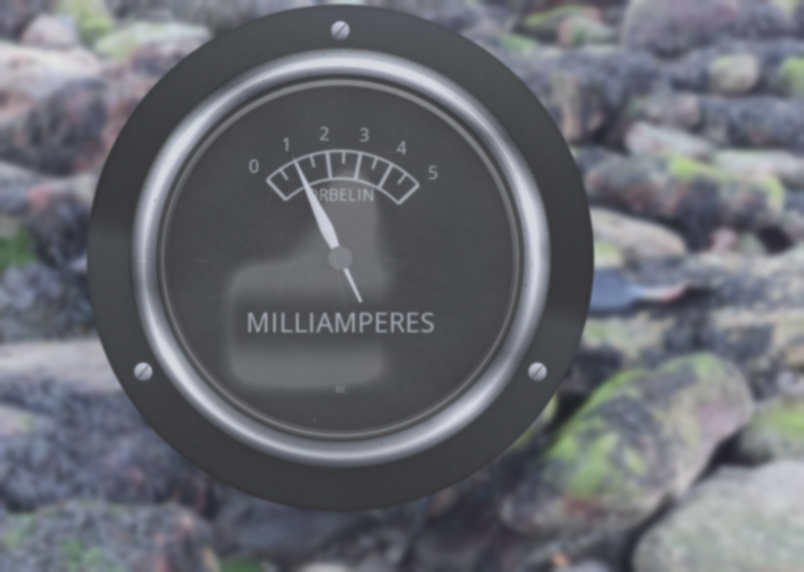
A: 1 mA
